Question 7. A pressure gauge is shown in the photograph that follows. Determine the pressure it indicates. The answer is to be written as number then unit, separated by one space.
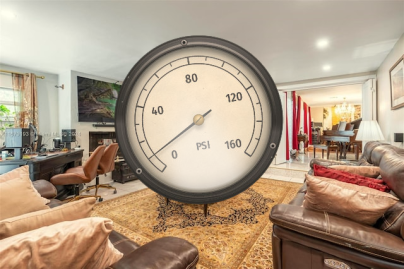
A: 10 psi
